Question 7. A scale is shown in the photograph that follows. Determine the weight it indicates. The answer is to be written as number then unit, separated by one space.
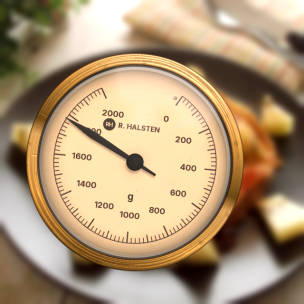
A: 1780 g
